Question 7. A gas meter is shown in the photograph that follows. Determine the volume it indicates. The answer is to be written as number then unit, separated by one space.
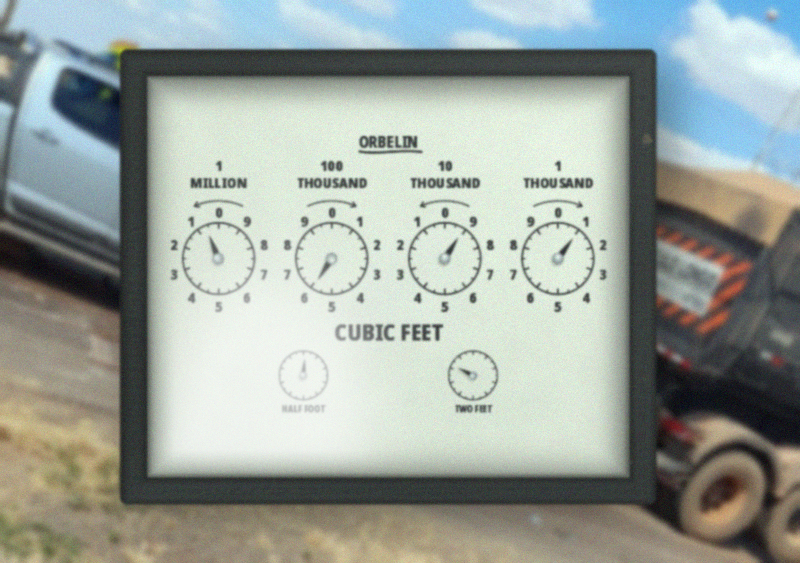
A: 59100 ft³
